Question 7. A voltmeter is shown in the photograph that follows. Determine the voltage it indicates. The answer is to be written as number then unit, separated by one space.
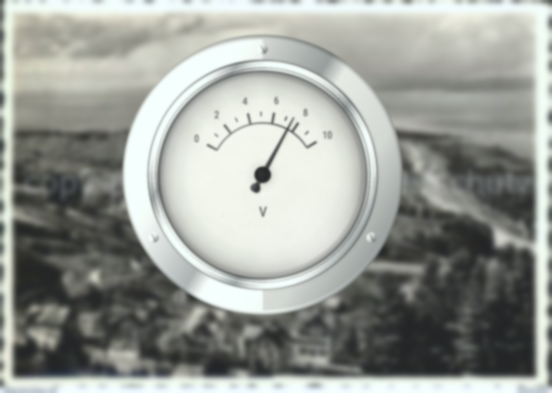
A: 7.5 V
